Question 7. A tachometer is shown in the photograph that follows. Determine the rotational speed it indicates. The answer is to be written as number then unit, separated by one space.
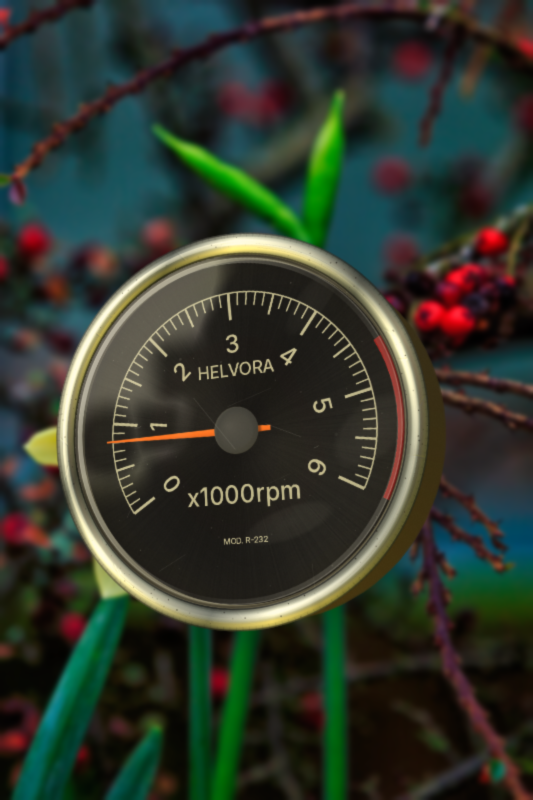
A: 800 rpm
